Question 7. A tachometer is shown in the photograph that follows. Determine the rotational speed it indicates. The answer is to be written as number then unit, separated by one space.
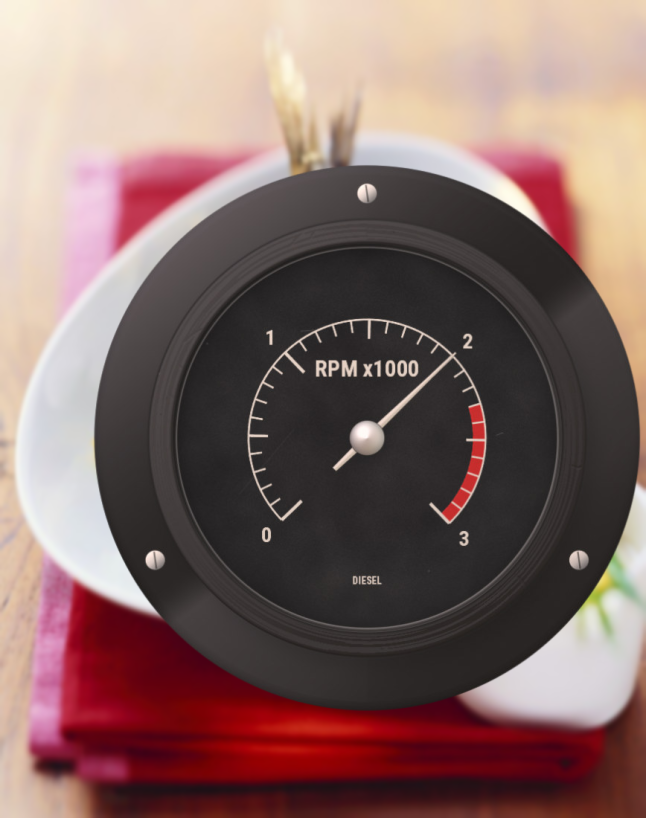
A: 2000 rpm
